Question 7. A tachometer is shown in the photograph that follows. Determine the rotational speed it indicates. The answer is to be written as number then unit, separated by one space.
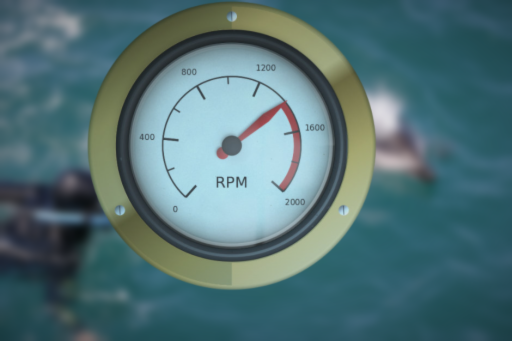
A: 1400 rpm
